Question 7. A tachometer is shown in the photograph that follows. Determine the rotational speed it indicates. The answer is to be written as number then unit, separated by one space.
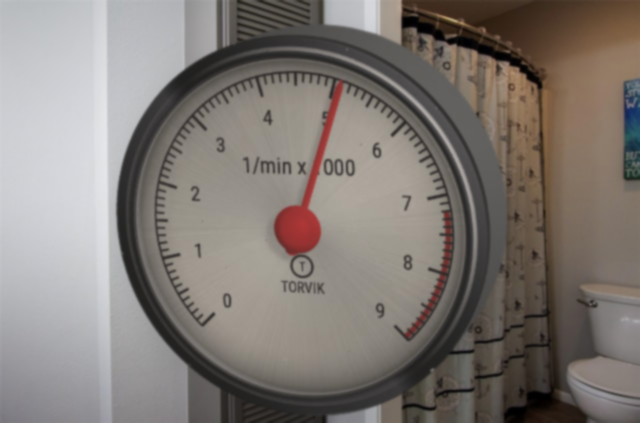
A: 5100 rpm
